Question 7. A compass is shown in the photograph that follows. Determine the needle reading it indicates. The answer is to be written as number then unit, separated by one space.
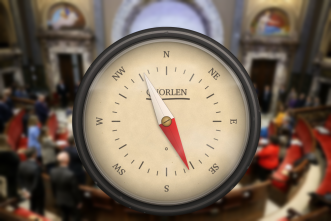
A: 155 °
